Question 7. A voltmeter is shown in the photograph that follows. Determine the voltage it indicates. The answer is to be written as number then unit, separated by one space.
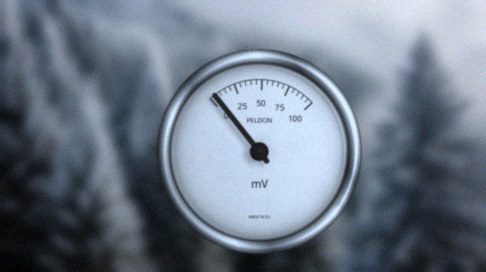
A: 5 mV
